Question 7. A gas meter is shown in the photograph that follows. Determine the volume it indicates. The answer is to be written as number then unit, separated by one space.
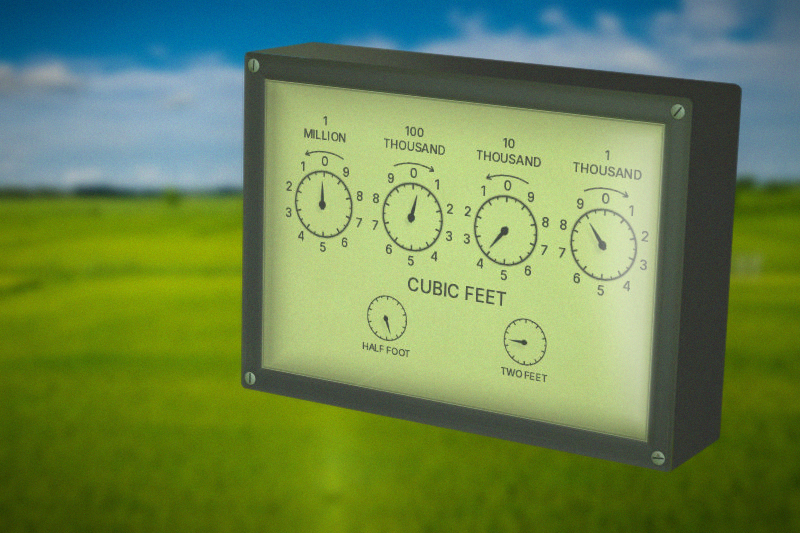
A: 3900 ft³
